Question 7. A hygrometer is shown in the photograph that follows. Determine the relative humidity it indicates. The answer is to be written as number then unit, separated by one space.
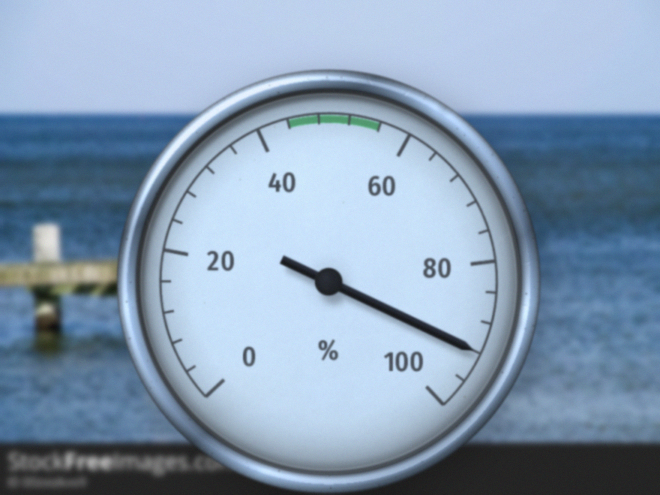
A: 92 %
